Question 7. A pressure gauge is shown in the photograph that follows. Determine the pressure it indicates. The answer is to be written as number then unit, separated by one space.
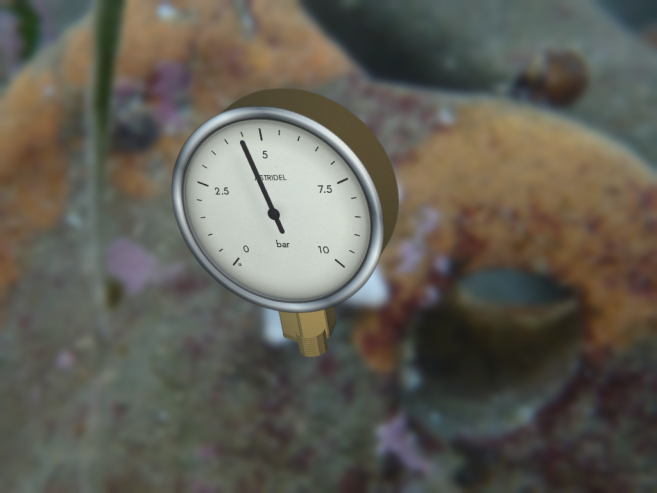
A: 4.5 bar
